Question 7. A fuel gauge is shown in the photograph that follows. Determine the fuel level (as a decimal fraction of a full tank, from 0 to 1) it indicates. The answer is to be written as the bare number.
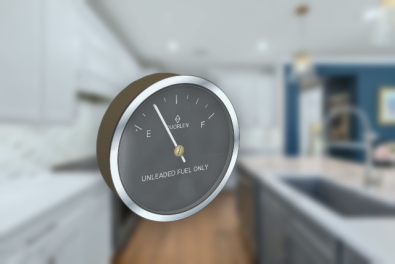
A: 0.25
